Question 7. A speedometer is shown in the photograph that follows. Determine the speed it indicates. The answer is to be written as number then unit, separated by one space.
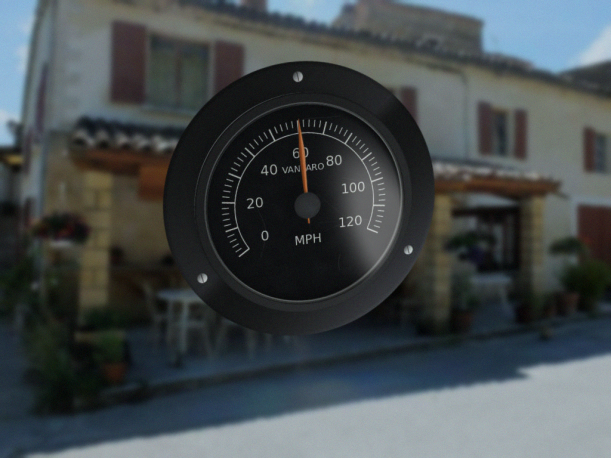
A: 60 mph
